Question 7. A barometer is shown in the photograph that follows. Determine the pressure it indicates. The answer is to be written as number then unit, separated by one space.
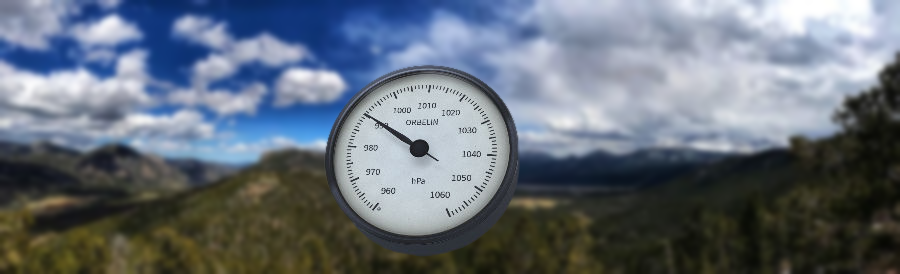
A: 990 hPa
